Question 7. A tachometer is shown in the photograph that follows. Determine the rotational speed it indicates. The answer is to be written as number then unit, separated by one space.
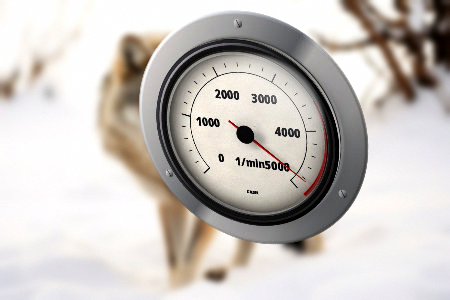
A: 4800 rpm
